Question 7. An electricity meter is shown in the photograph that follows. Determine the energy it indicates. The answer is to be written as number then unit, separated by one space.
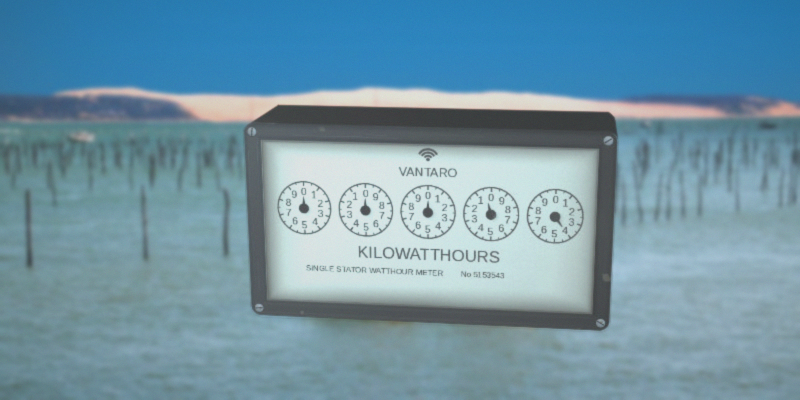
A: 4 kWh
